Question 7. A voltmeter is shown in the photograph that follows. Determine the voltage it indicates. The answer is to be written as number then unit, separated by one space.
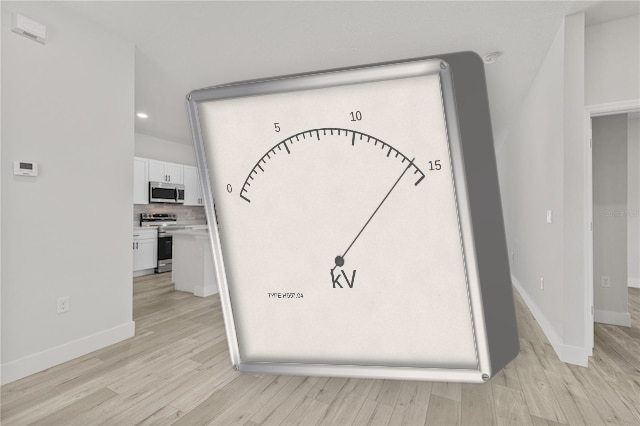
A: 14 kV
